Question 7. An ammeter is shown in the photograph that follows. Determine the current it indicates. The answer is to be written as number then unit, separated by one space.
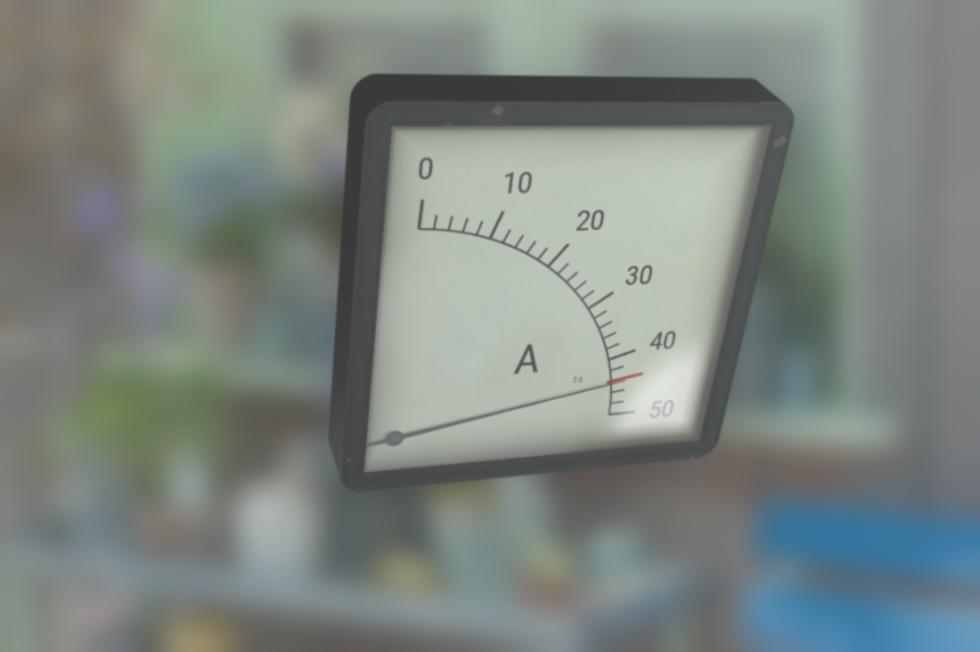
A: 44 A
